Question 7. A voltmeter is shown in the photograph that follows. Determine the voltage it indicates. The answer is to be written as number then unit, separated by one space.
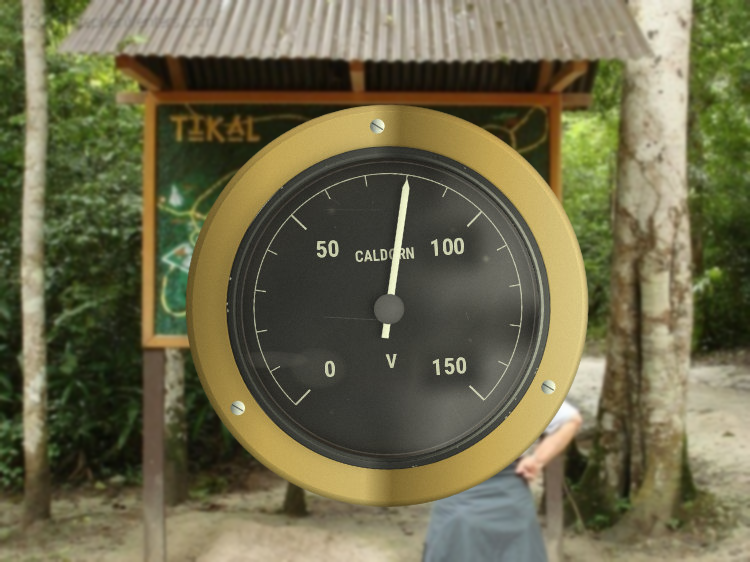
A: 80 V
